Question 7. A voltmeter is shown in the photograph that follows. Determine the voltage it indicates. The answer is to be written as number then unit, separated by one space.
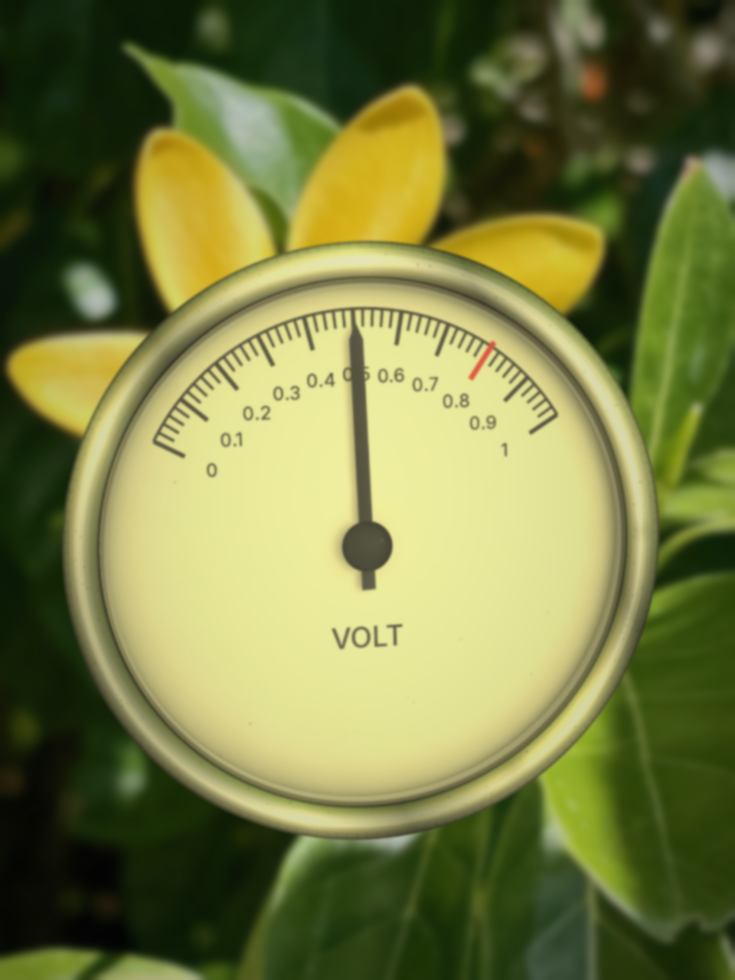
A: 0.5 V
